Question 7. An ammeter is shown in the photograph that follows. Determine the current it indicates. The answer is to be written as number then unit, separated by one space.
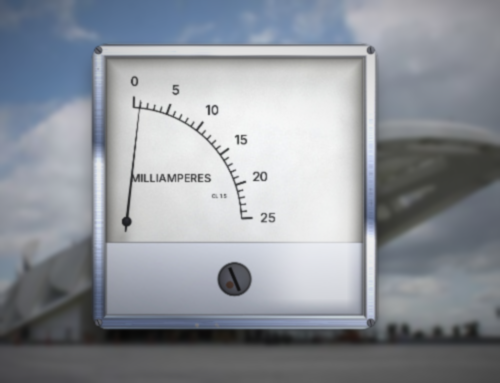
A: 1 mA
